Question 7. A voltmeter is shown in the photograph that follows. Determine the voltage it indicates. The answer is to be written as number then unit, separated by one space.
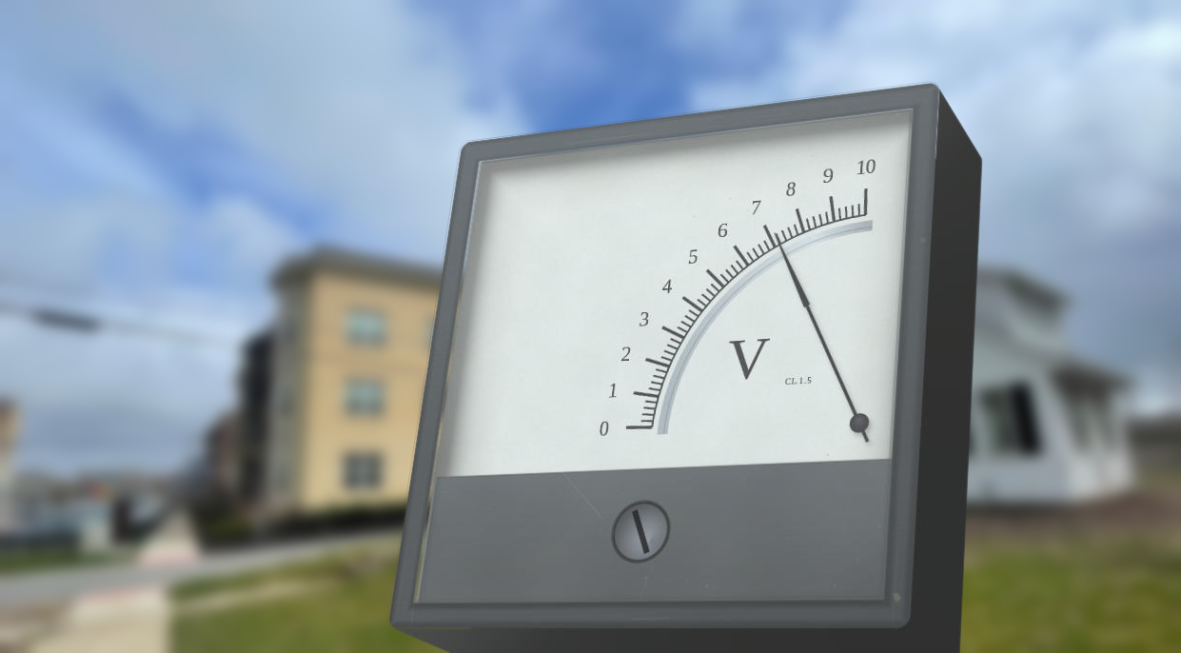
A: 7.2 V
